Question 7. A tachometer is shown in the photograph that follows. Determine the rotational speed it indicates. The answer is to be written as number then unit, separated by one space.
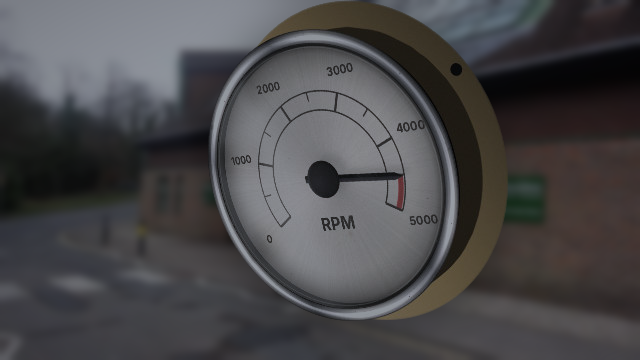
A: 4500 rpm
